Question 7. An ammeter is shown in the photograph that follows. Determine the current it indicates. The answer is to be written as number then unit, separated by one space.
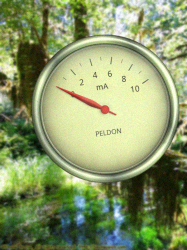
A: 0 mA
